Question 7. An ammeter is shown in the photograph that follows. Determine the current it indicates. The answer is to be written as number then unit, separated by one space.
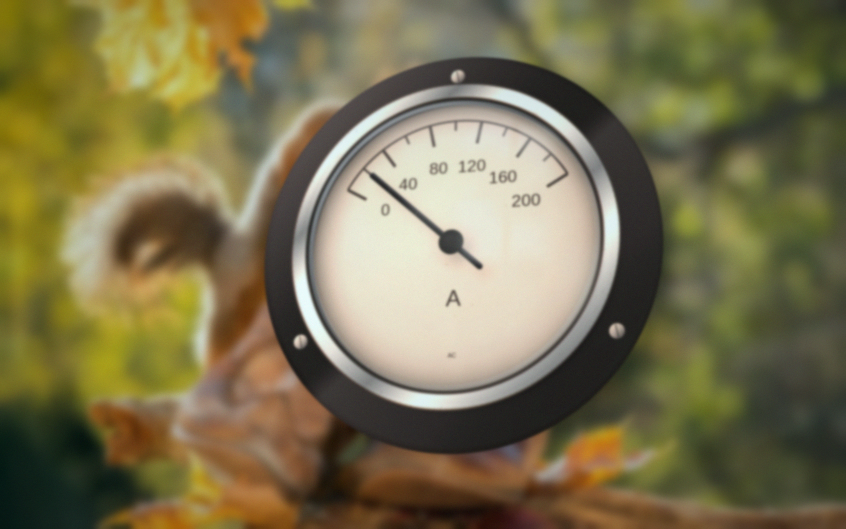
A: 20 A
